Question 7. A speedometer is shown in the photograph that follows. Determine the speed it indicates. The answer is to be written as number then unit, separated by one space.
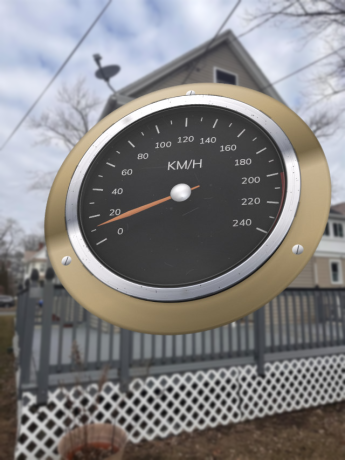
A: 10 km/h
